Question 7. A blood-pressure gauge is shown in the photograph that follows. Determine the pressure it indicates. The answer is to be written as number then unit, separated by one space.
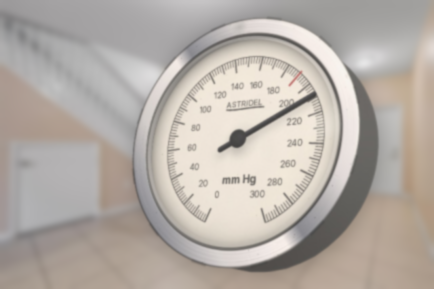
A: 210 mmHg
